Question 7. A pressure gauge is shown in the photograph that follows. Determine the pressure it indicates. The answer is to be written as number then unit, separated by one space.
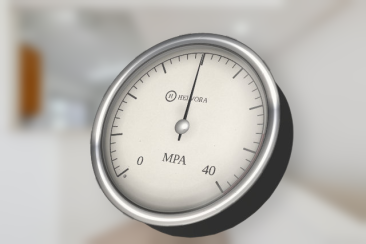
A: 20 MPa
